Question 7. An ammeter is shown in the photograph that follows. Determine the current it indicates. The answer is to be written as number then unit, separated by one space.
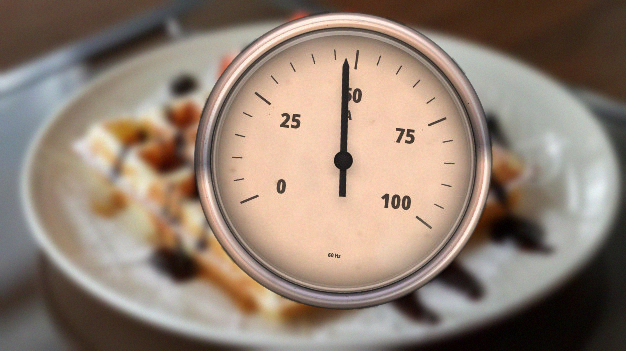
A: 47.5 A
